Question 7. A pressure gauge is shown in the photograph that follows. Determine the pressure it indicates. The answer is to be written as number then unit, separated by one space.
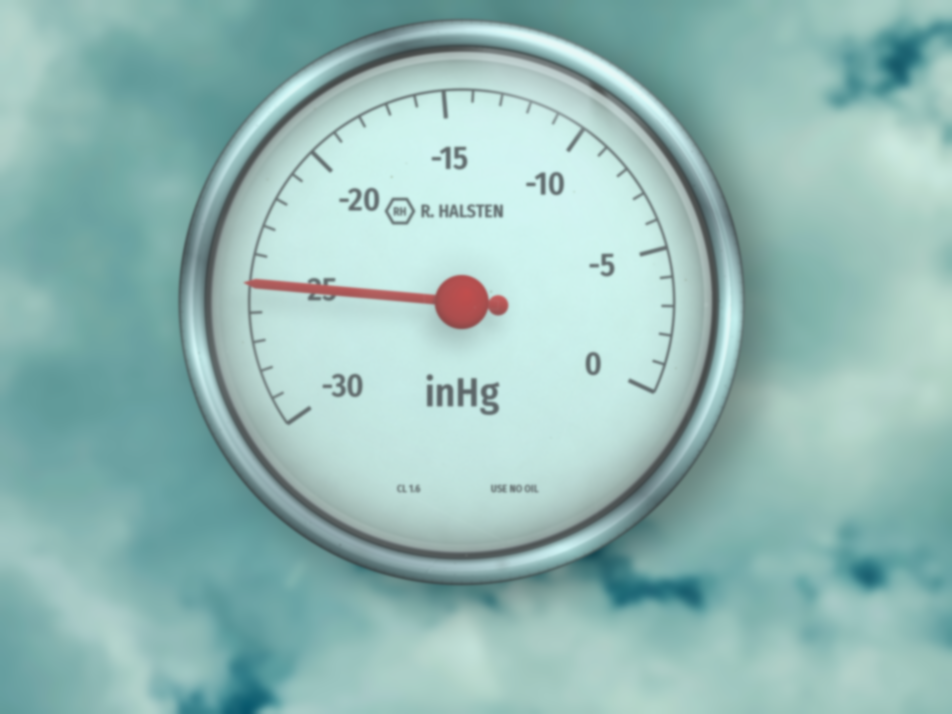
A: -25 inHg
